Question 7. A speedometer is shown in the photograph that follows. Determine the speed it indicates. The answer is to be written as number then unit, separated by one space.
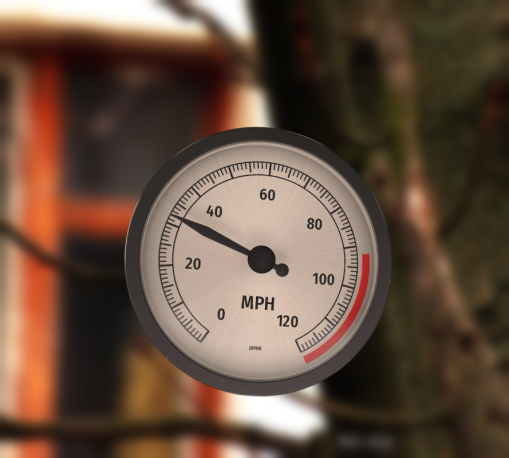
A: 32 mph
